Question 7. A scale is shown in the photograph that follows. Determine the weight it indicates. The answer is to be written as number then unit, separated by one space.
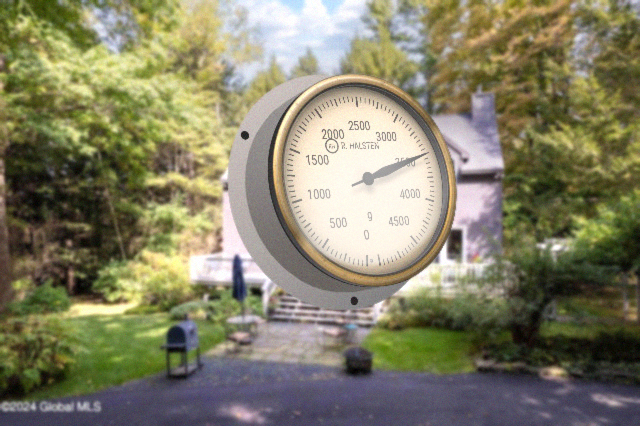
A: 3500 g
